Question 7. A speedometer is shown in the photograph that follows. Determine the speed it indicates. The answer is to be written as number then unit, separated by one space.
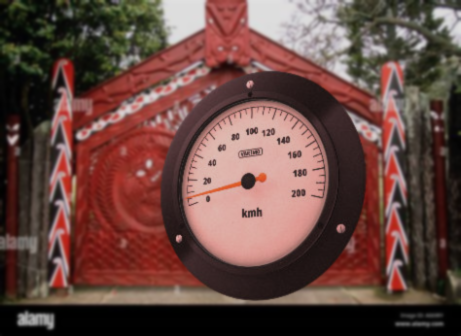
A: 5 km/h
